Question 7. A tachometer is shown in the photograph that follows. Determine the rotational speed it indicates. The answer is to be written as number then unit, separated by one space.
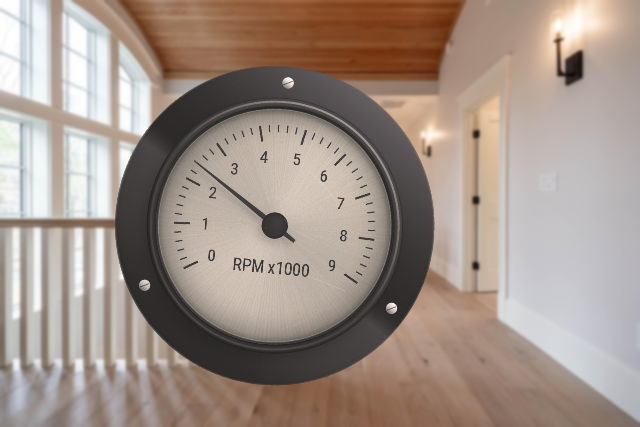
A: 2400 rpm
